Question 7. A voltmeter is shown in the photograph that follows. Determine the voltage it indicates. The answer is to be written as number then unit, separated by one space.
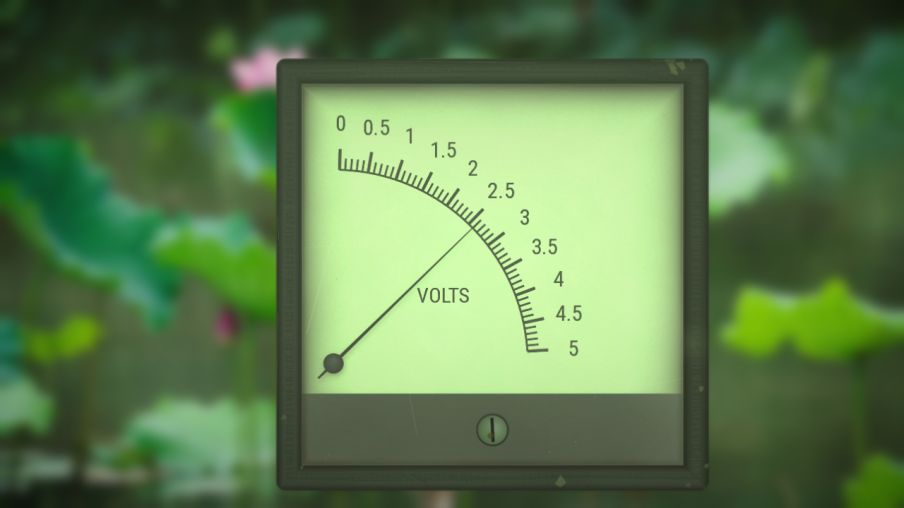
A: 2.6 V
